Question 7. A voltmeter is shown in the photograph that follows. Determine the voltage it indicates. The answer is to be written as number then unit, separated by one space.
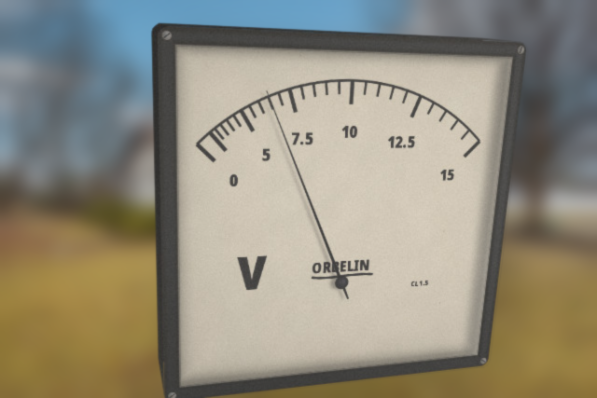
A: 6.5 V
